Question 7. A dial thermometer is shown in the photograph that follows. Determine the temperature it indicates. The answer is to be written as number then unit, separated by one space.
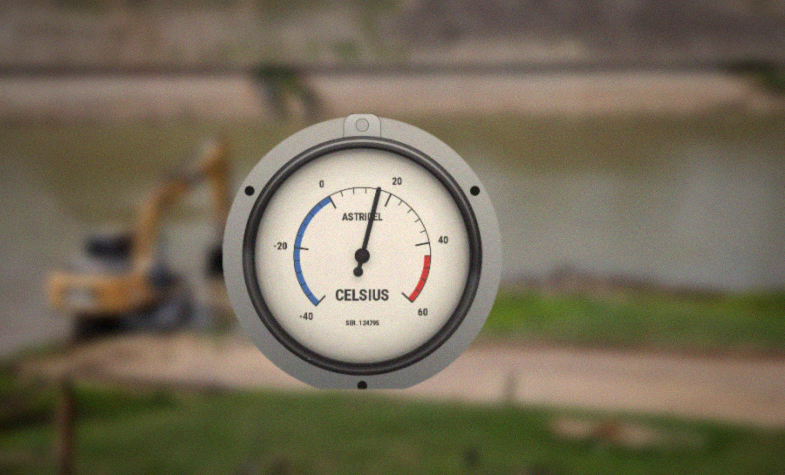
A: 16 °C
